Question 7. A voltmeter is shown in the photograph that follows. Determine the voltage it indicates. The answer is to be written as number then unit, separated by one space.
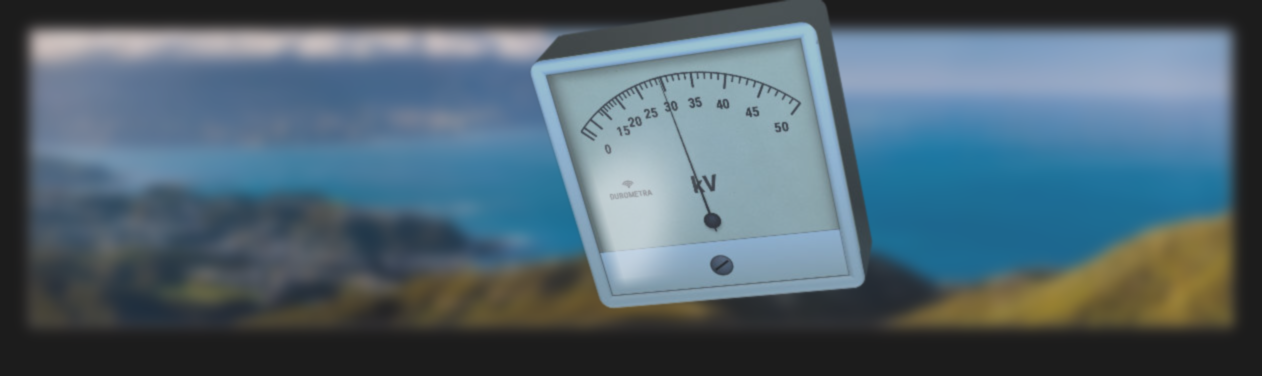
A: 30 kV
